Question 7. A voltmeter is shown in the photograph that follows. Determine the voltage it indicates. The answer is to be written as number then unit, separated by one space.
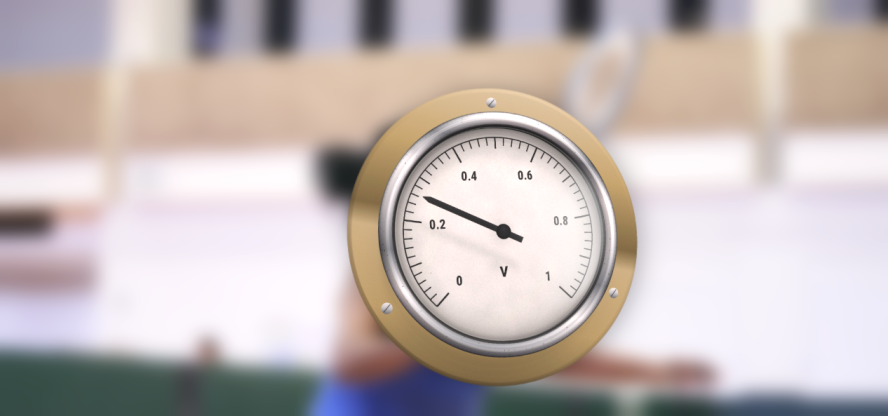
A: 0.26 V
